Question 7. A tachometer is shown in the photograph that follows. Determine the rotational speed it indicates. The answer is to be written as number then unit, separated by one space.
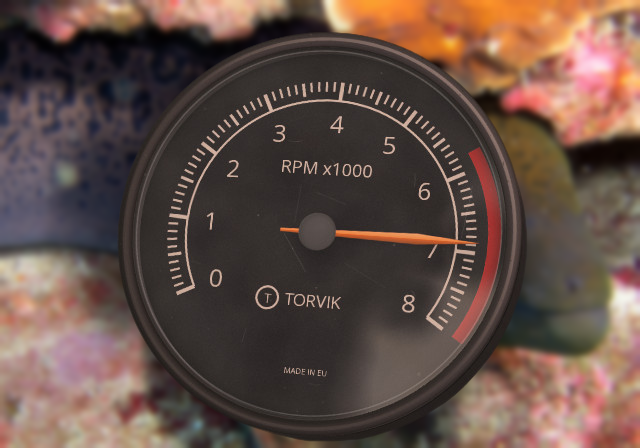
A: 6900 rpm
